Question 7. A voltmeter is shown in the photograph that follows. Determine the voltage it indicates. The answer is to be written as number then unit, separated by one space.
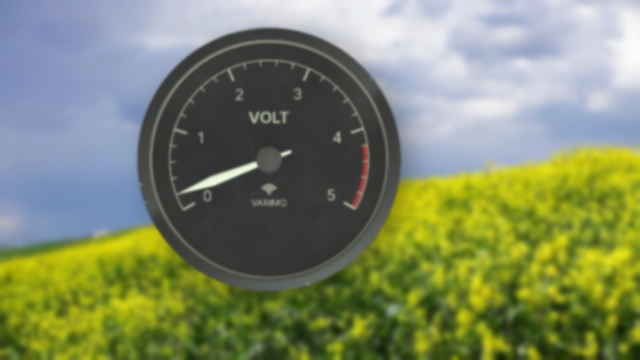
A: 0.2 V
